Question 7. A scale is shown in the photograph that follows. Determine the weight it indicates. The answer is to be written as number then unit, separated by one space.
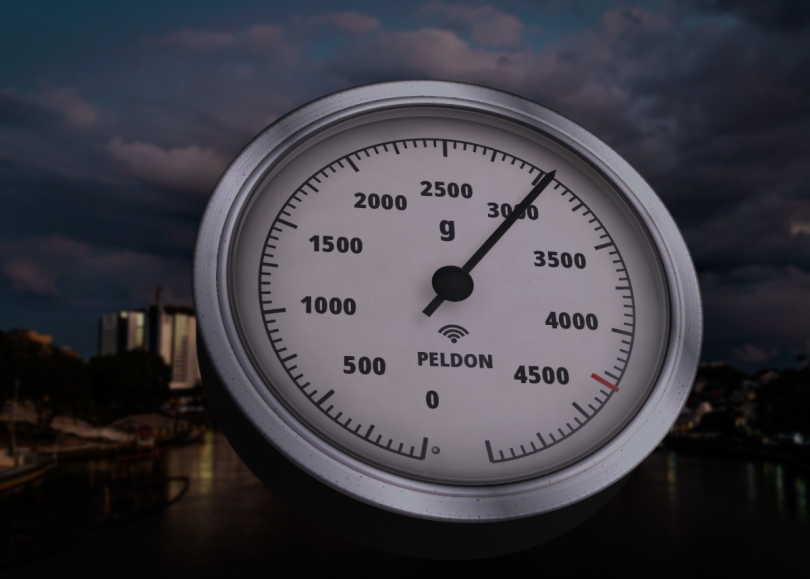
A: 3050 g
